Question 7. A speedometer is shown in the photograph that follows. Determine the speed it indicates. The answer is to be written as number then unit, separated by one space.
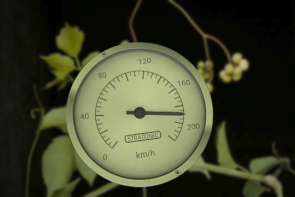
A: 190 km/h
